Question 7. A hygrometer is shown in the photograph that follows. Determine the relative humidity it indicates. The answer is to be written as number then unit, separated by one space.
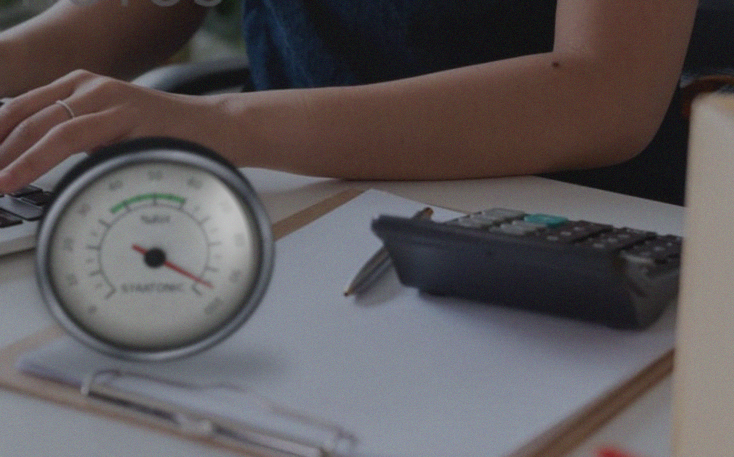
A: 95 %
